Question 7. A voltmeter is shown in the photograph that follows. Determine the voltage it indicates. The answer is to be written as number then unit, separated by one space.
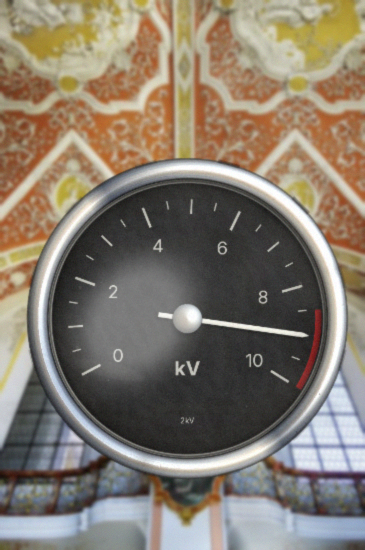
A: 9 kV
